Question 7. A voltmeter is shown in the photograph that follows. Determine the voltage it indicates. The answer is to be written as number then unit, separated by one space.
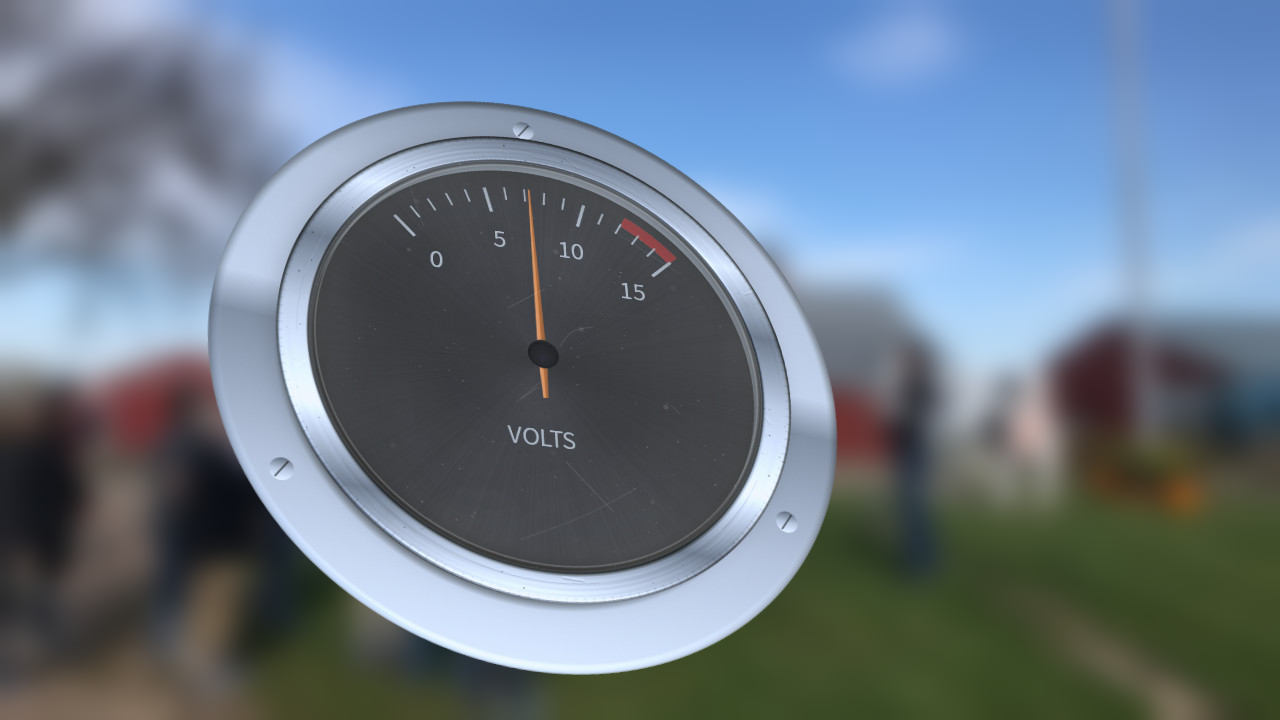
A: 7 V
